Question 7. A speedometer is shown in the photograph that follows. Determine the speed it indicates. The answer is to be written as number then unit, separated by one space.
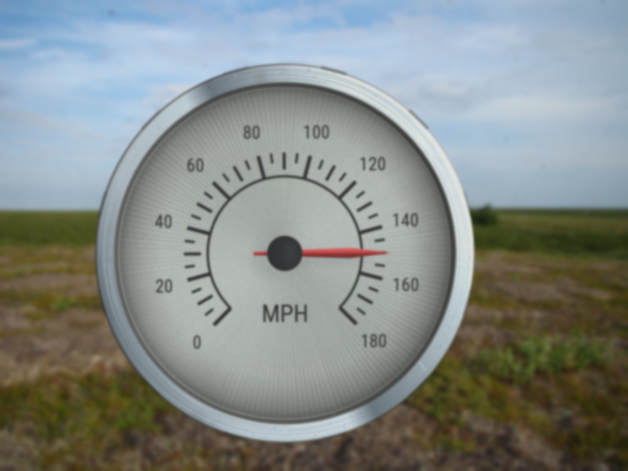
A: 150 mph
